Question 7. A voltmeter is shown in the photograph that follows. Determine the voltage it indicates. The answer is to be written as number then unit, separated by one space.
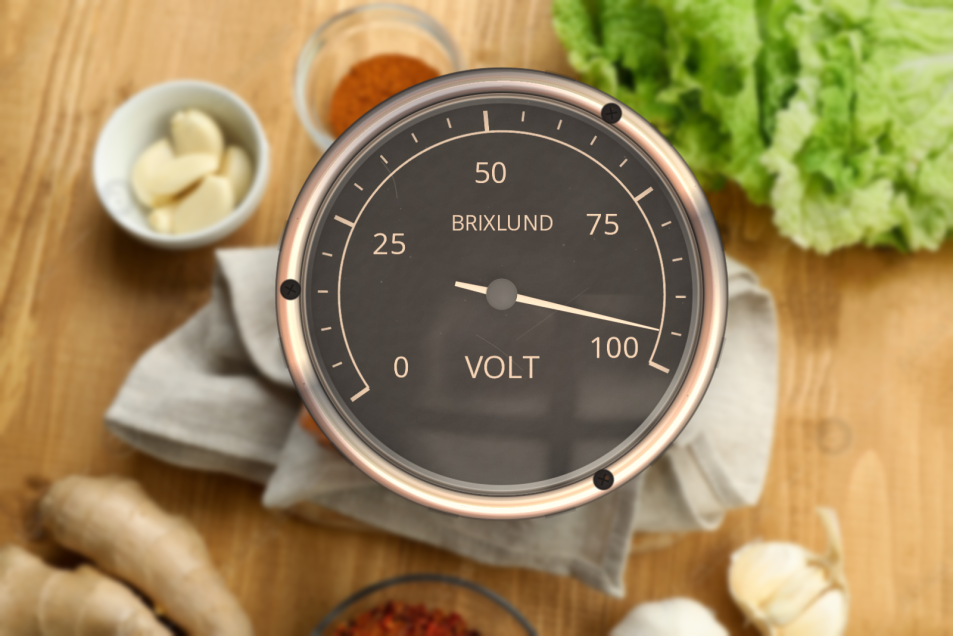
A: 95 V
